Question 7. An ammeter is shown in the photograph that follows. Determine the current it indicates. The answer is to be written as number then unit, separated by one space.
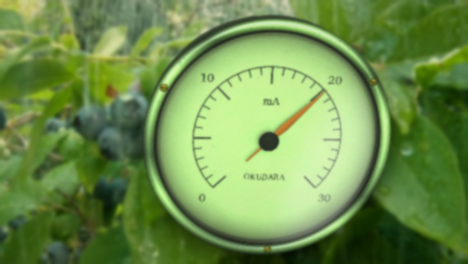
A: 20 mA
